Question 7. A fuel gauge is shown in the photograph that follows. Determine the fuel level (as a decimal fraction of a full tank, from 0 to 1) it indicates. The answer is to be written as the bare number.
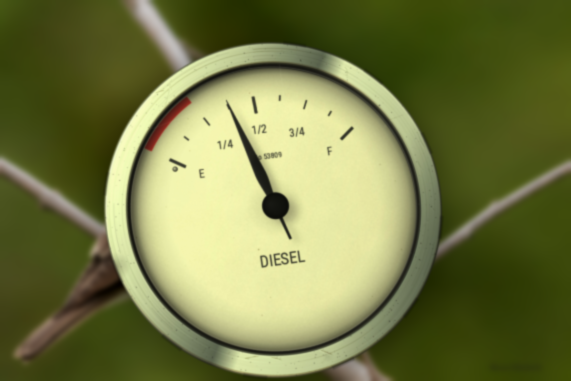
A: 0.375
